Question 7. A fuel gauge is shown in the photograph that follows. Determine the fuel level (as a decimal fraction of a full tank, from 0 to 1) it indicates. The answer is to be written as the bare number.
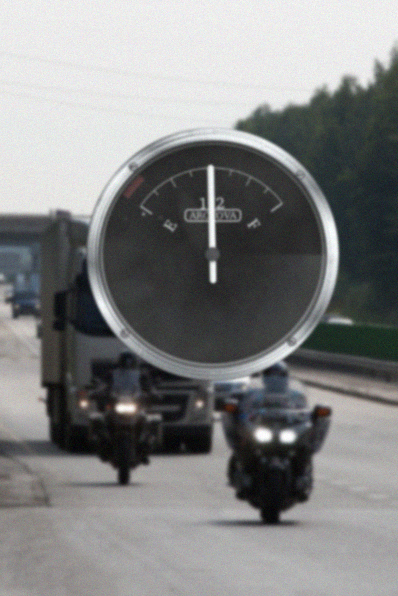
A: 0.5
